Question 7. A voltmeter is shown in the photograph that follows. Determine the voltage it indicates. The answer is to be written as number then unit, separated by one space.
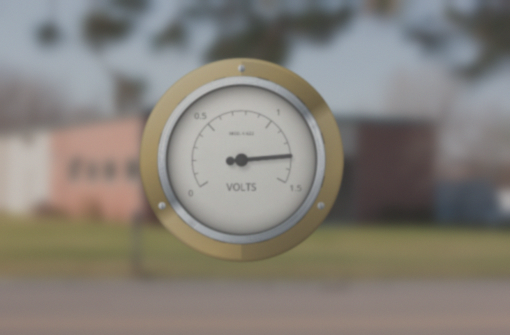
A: 1.3 V
